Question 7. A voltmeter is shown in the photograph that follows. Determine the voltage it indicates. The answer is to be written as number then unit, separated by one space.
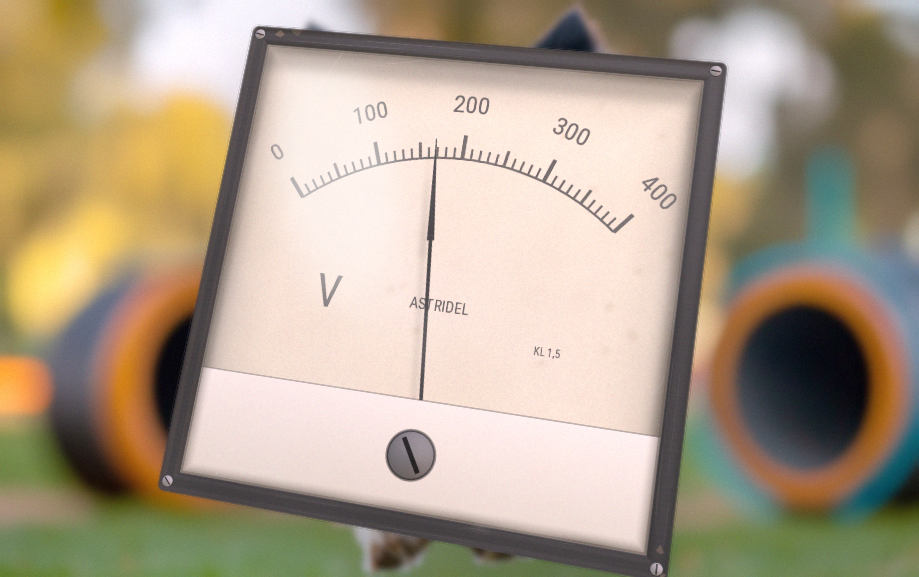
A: 170 V
